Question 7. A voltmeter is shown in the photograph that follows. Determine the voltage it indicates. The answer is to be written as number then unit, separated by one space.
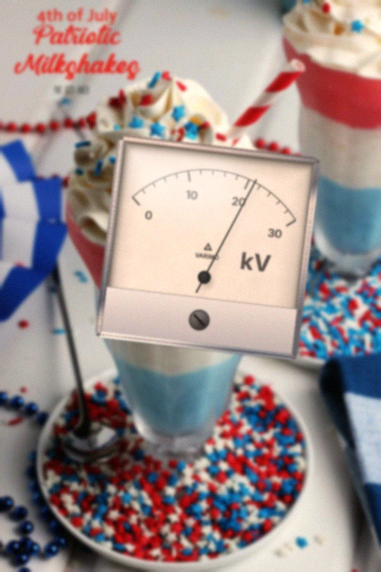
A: 21 kV
